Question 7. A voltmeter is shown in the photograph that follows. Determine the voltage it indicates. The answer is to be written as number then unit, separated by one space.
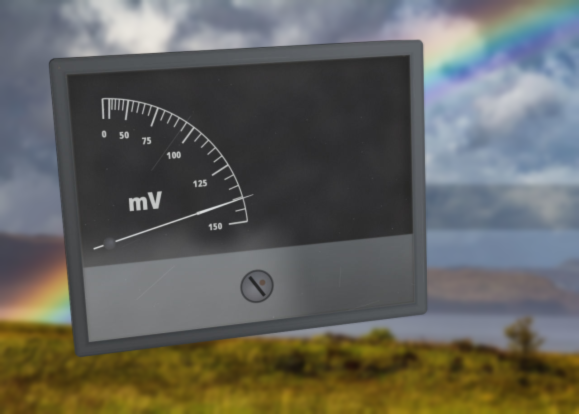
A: 140 mV
